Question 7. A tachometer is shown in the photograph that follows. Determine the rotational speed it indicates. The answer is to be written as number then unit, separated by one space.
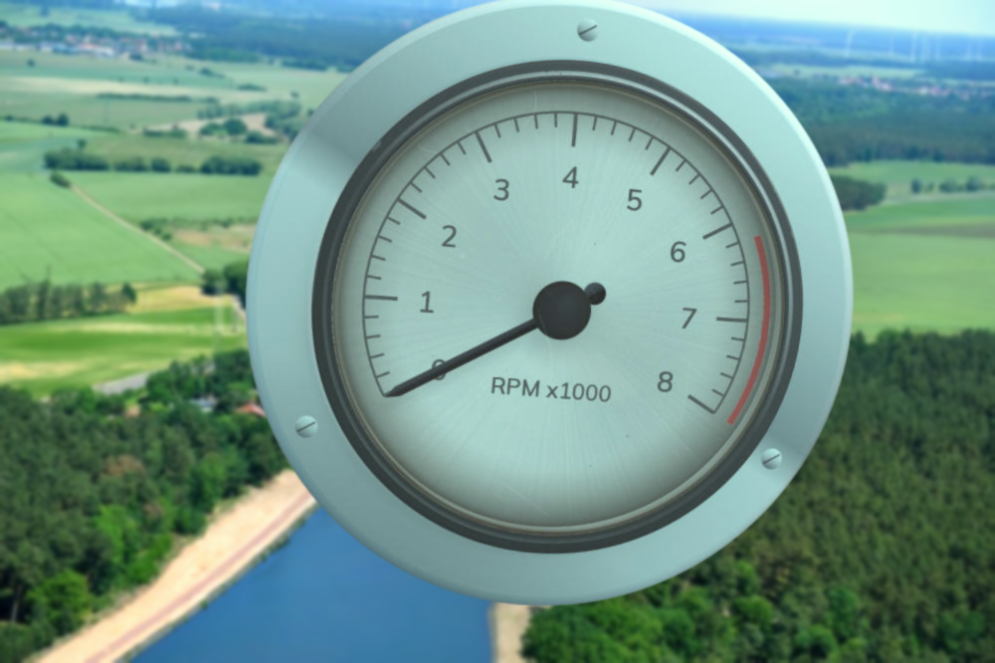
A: 0 rpm
